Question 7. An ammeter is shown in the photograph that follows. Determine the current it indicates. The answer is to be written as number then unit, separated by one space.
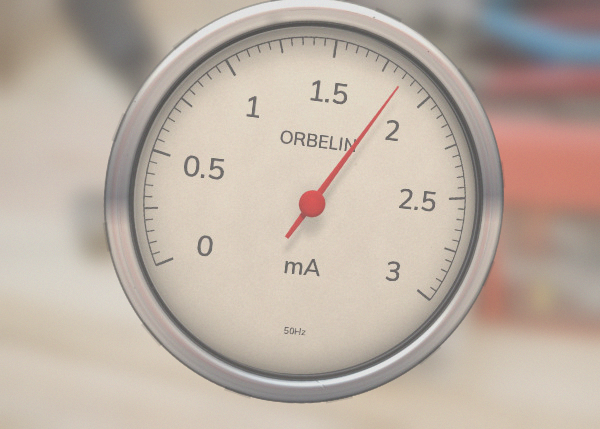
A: 1.85 mA
